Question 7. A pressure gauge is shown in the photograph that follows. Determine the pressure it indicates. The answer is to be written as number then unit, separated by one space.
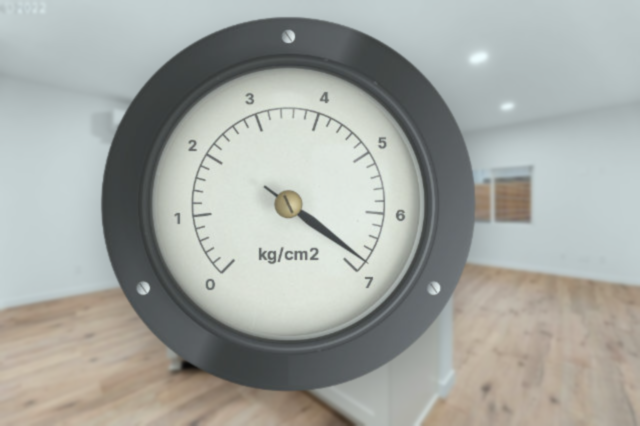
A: 6.8 kg/cm²
